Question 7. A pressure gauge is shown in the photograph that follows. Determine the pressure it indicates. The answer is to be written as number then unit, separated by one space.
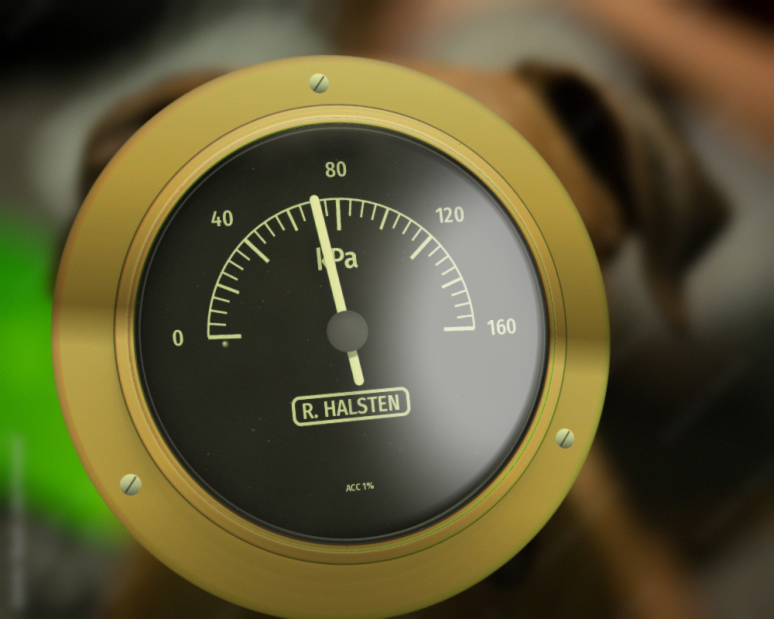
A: 70 kPa
